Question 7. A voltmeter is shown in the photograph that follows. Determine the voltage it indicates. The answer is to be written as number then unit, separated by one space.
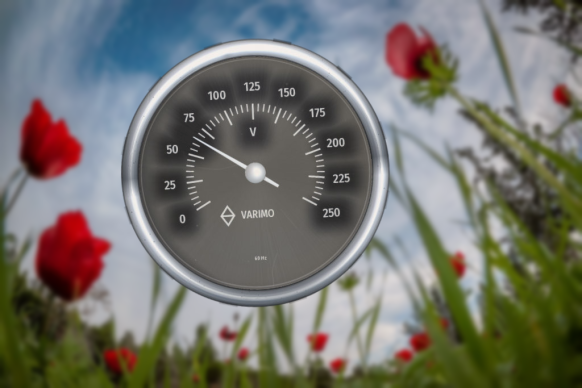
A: 65 V
